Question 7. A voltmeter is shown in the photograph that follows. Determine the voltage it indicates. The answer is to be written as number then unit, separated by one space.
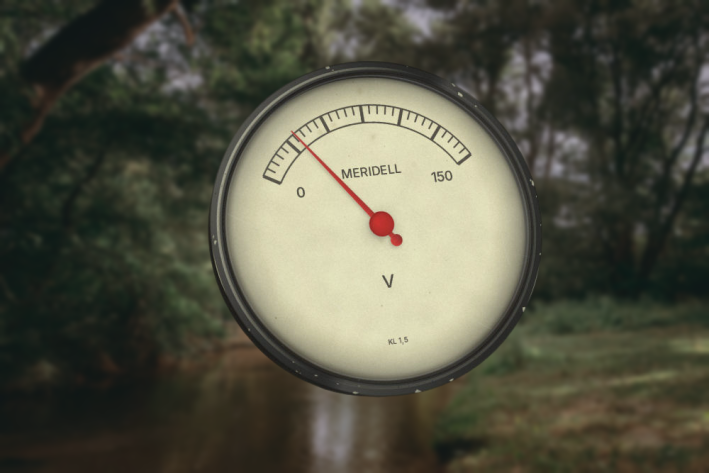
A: 30 V
